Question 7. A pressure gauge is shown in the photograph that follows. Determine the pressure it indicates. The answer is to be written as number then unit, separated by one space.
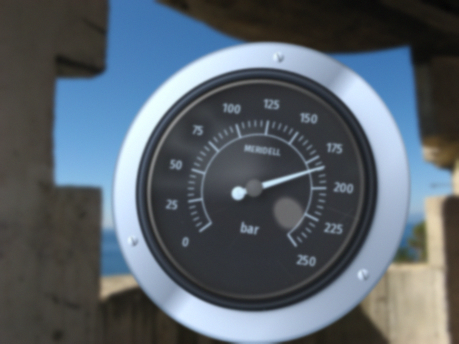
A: 185 bar
